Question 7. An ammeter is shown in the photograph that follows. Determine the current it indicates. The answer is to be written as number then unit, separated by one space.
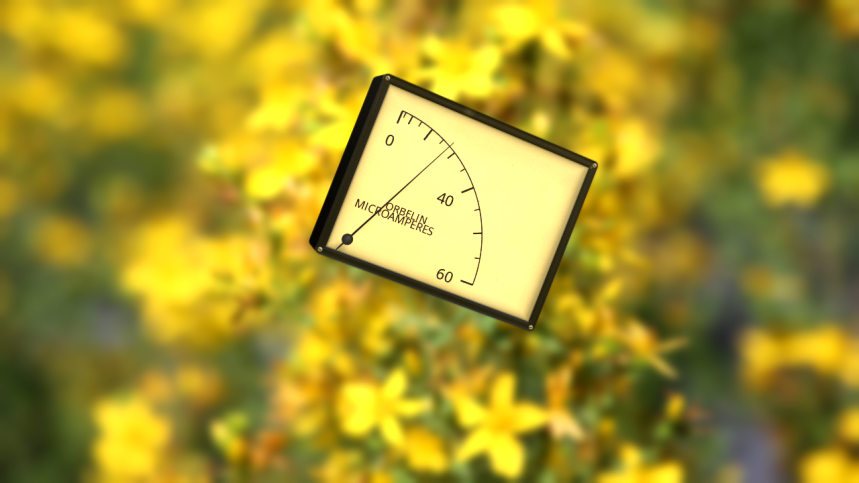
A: 27.5 µA
